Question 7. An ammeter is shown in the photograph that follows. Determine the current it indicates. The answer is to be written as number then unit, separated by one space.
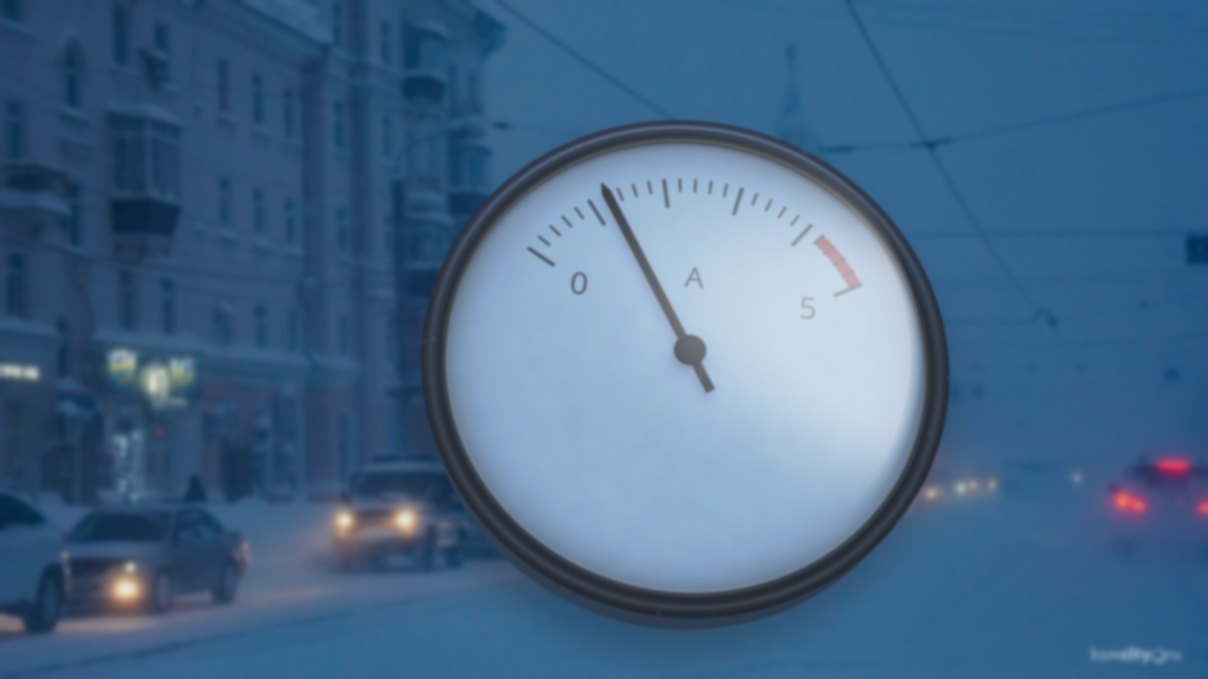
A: 1.2 A
